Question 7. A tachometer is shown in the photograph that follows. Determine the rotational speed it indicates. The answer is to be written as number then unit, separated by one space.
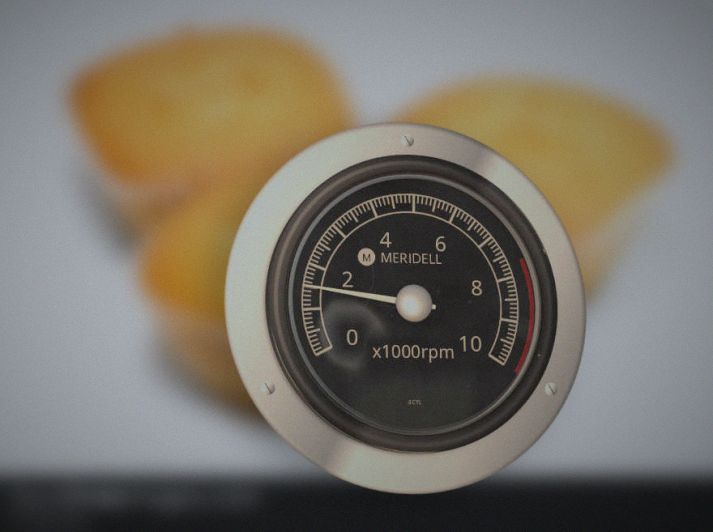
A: 1500 rpm
